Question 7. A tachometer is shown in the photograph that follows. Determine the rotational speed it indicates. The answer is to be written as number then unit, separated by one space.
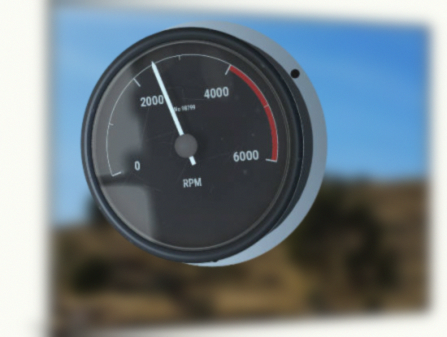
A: 2500 rpm
